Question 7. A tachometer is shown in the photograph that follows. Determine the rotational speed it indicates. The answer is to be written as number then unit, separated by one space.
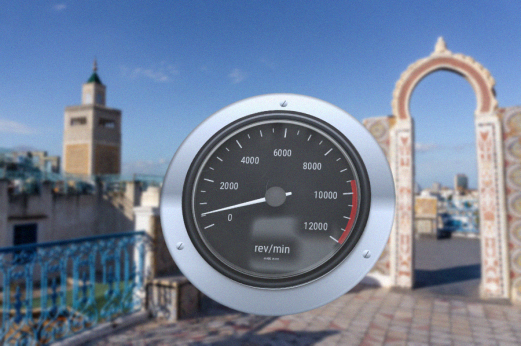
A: 500 rpm
